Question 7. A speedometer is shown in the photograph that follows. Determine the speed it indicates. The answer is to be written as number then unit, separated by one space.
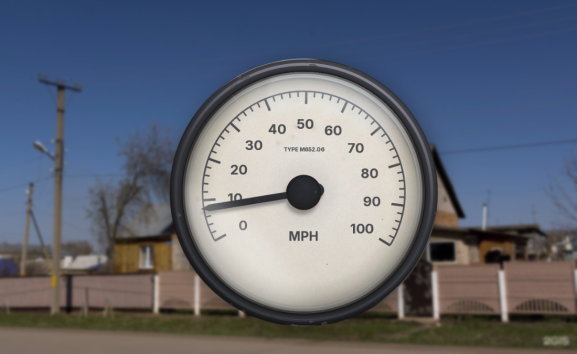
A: 8 mph
